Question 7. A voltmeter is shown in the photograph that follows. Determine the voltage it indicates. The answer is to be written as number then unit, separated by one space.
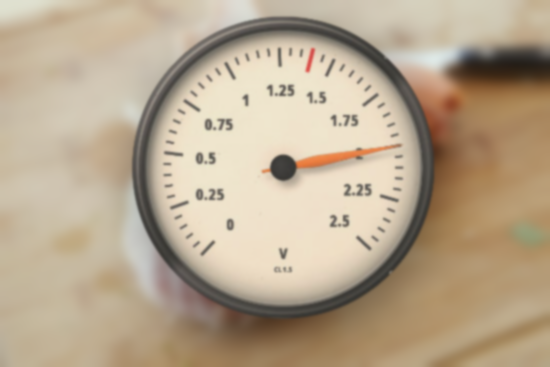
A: 2 V
